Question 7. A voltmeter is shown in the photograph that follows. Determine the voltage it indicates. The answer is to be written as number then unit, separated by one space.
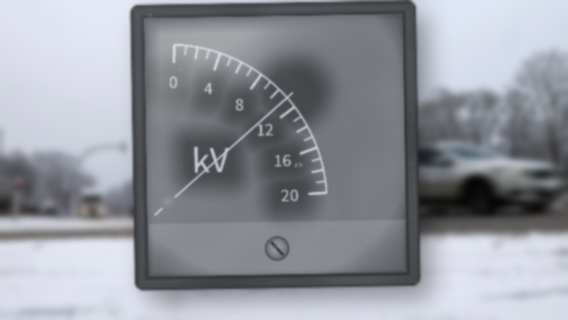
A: 11 kV
